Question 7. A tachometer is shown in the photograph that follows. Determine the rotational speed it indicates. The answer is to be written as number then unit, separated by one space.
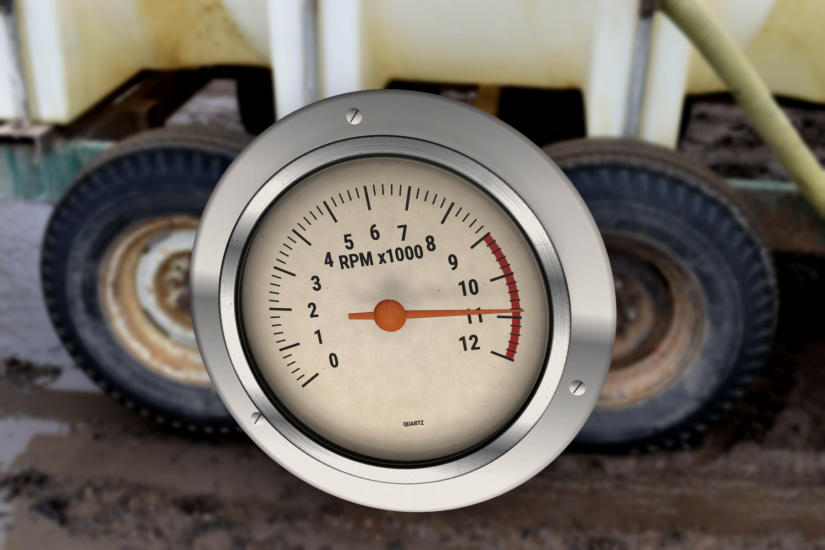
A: 10800 rpm
